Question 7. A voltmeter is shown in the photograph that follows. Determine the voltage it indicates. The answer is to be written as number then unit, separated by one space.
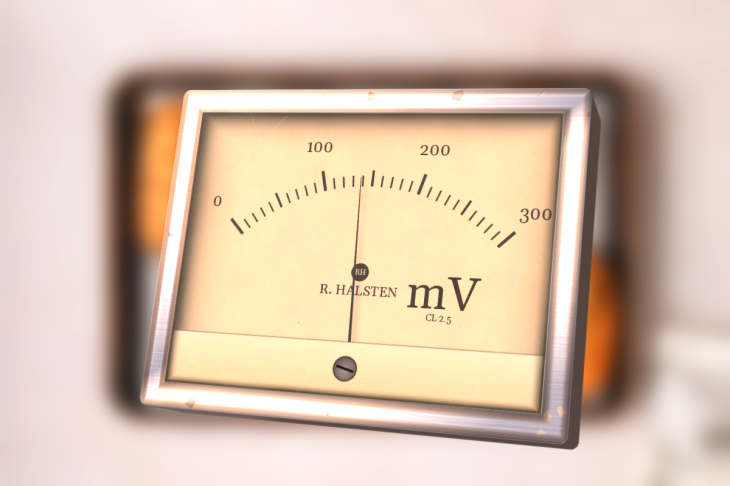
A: 140 mV
